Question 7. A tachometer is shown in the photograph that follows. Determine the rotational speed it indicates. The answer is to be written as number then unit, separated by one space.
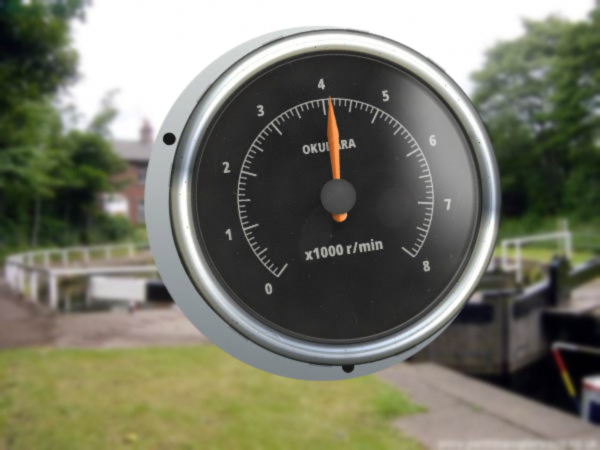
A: 4100 rpm
